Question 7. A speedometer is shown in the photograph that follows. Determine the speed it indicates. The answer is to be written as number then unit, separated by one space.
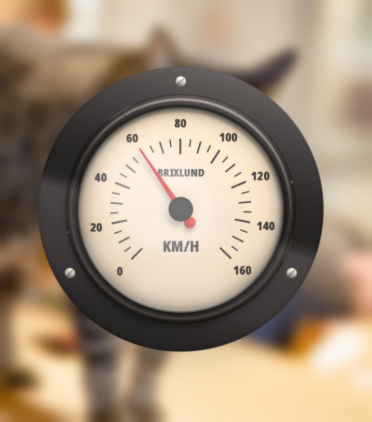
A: 60 km/h
